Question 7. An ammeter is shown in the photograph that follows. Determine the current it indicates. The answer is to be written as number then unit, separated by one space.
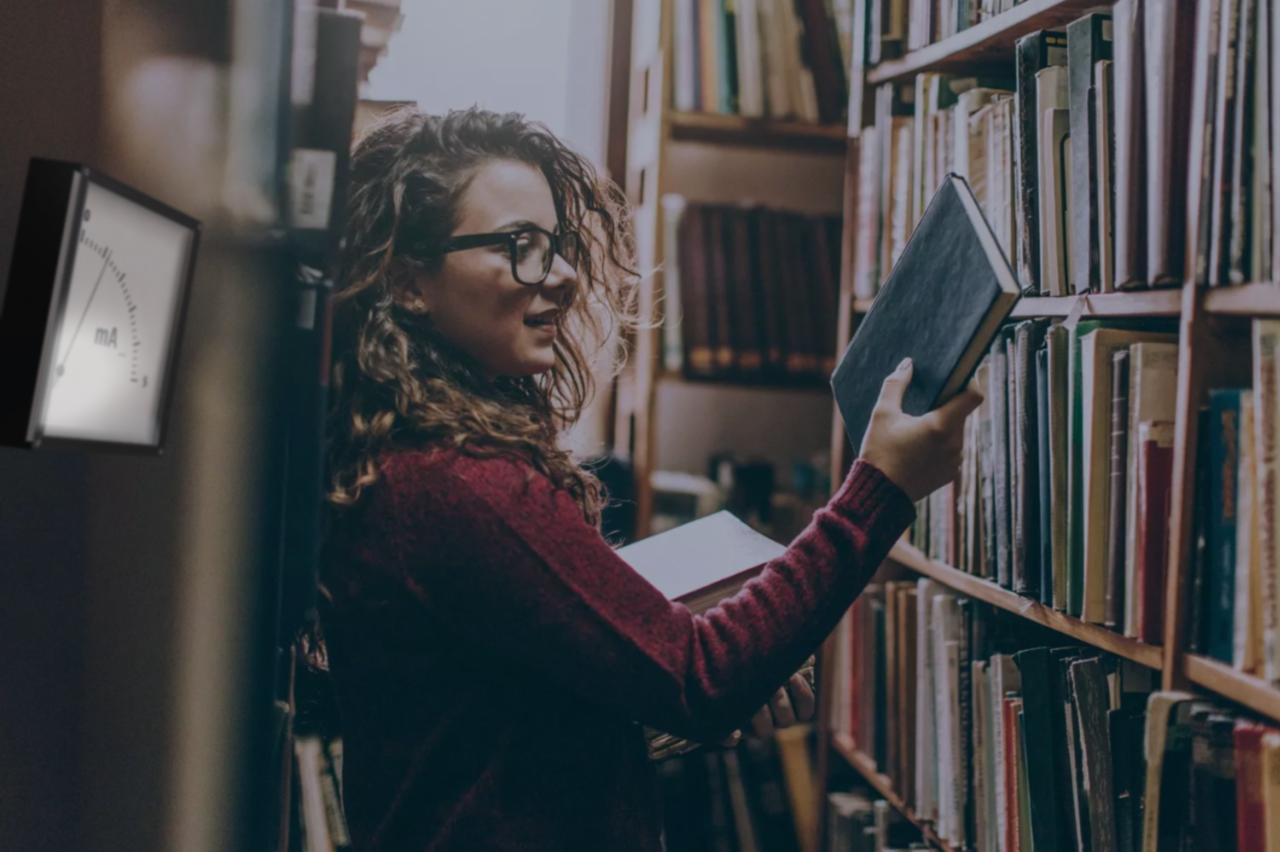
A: 1 mA
